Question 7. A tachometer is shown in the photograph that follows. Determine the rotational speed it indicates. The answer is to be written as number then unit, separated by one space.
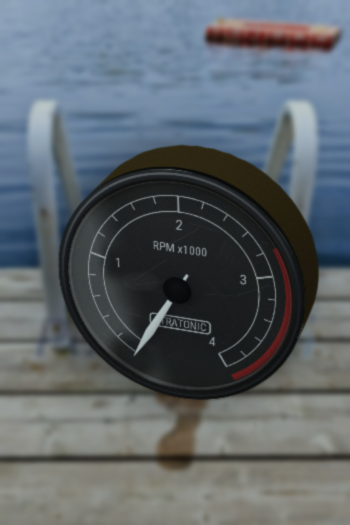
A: 0 rpm
